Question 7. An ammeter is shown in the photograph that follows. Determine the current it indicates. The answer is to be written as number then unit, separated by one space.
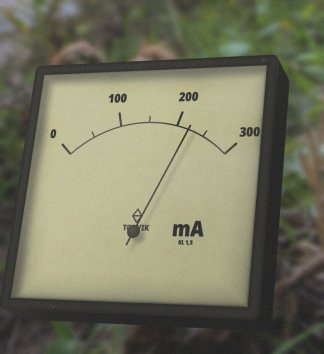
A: 225 mA
